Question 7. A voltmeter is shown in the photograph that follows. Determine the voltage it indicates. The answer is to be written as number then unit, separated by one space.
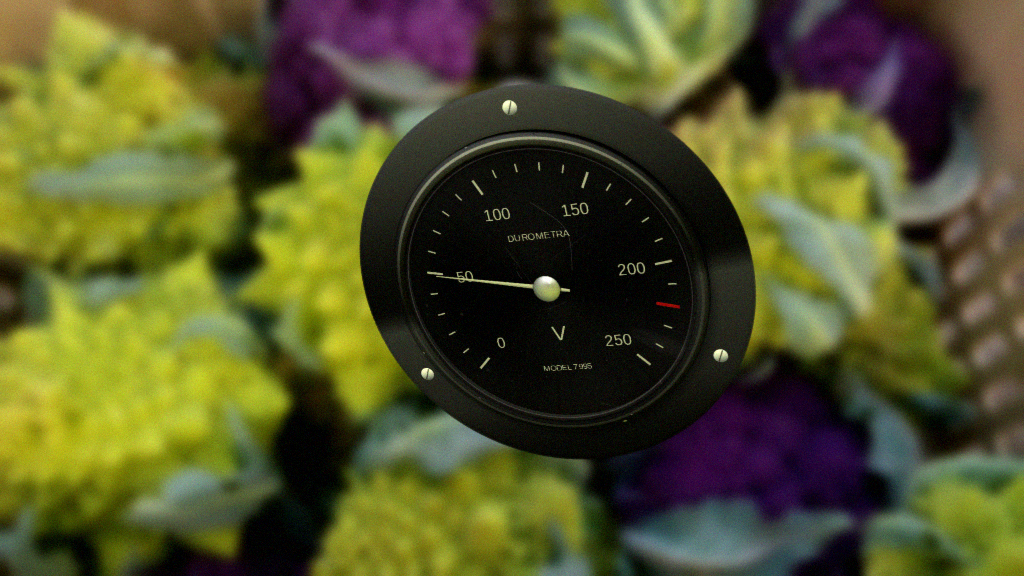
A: 50 V
